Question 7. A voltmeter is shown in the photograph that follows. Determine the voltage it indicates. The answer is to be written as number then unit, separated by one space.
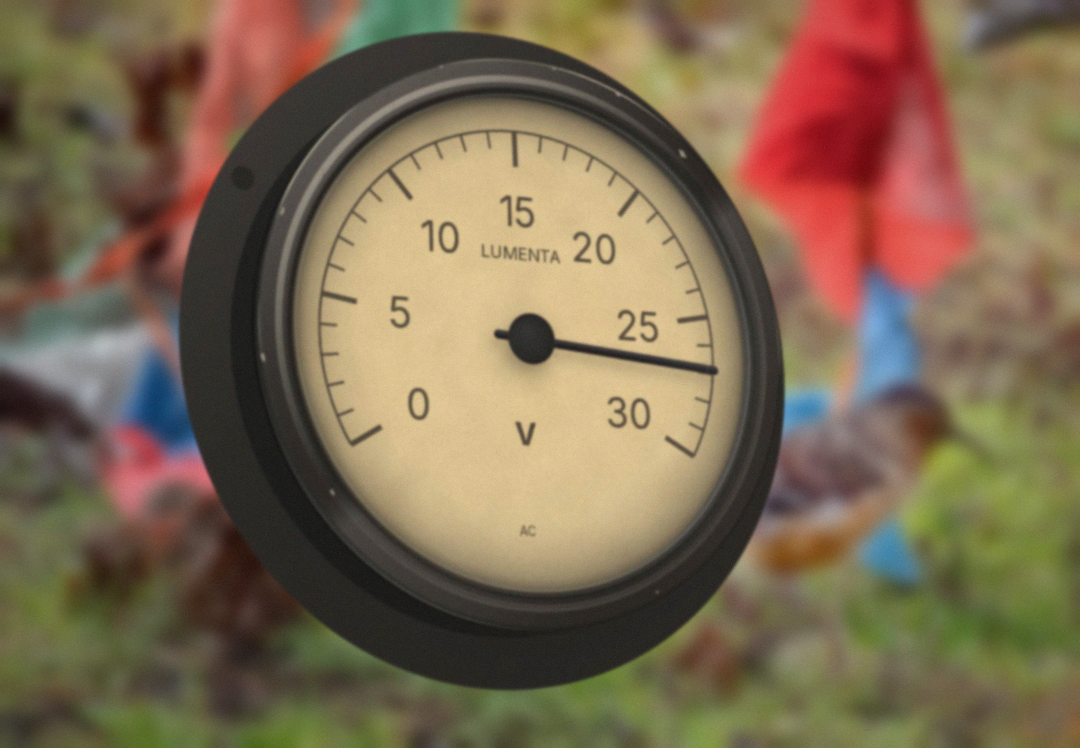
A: 27 V
